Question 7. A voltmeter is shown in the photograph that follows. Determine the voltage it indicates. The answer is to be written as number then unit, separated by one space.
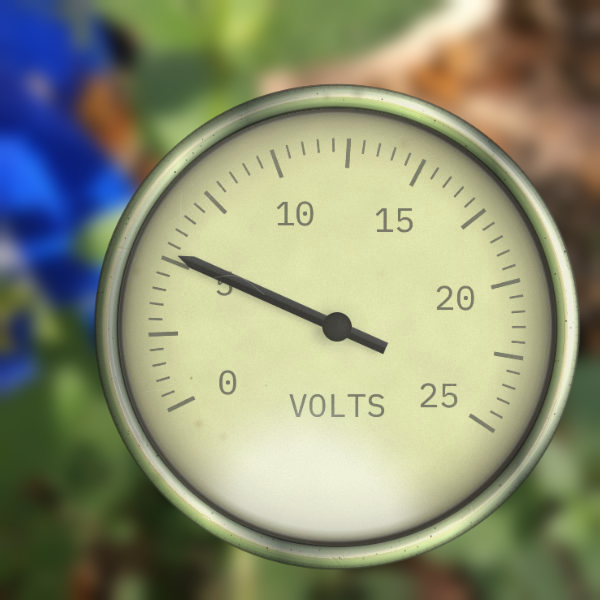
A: 5.25 V
